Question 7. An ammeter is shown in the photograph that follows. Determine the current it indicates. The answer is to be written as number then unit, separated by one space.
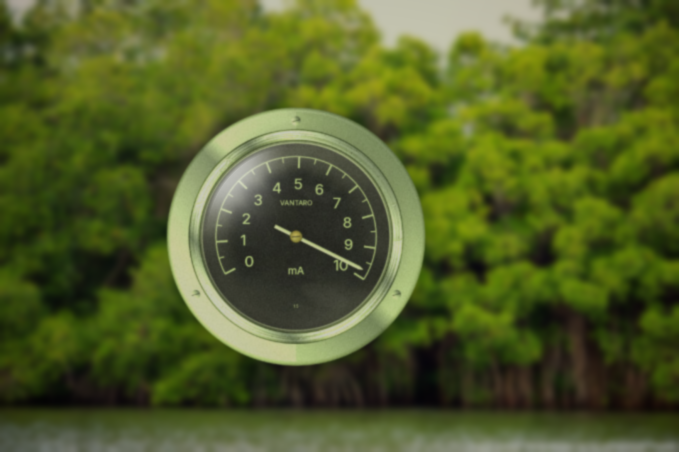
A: 9.75 mA
